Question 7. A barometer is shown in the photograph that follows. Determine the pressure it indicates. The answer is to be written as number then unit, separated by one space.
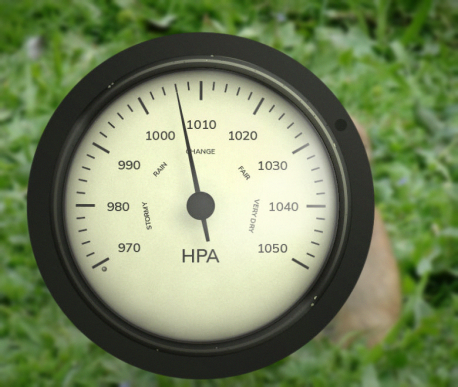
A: 1006 hPa
